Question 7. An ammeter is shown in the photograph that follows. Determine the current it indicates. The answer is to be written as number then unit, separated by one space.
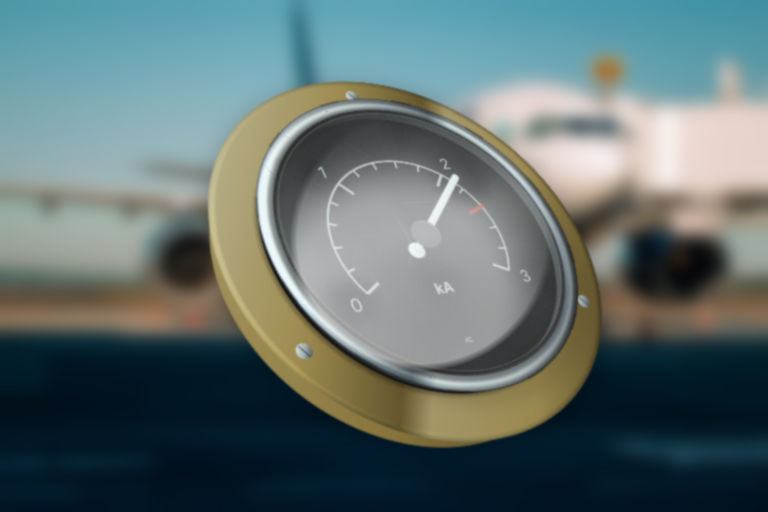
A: 2.1 kA
